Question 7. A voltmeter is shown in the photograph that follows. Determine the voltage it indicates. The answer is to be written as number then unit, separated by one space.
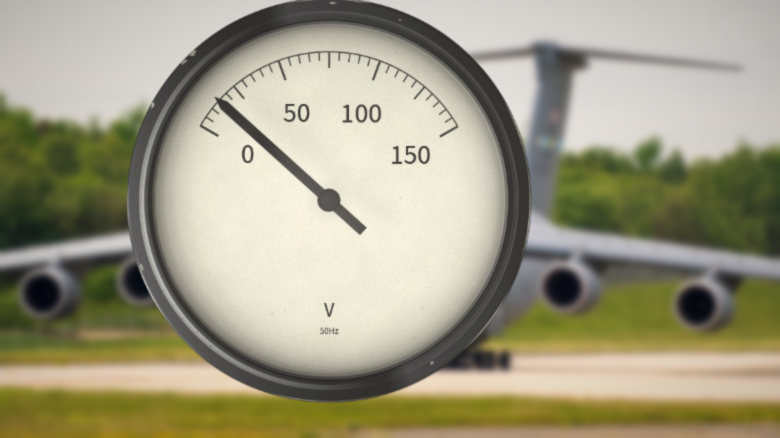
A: 15 V
